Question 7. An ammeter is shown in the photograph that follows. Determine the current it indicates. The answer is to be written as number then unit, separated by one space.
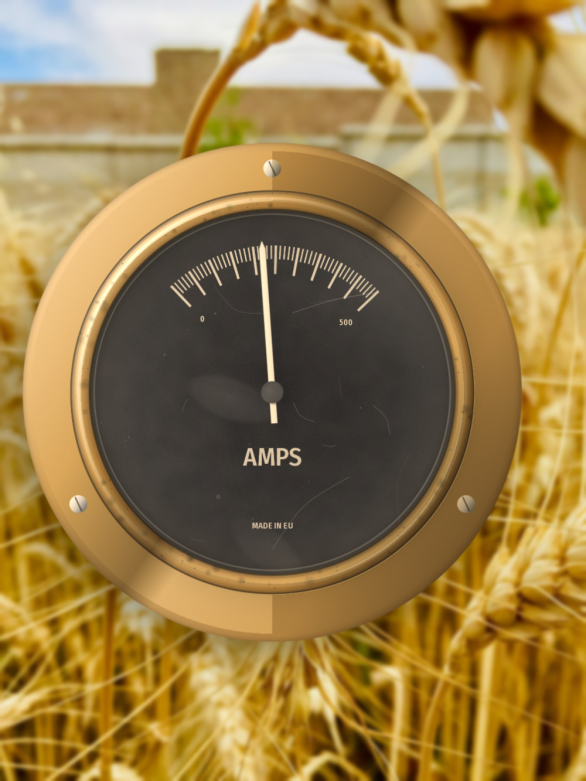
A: 220 A
